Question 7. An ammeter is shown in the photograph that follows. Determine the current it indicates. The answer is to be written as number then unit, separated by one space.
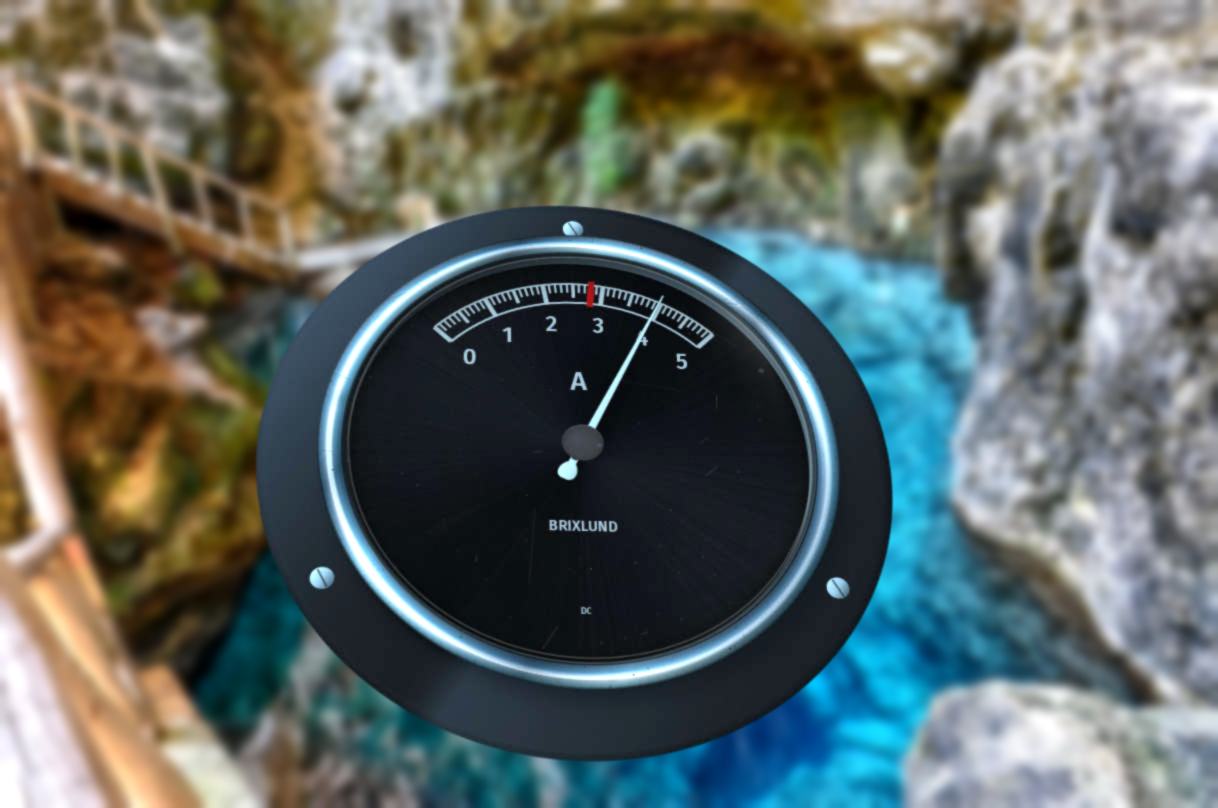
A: 4 A
